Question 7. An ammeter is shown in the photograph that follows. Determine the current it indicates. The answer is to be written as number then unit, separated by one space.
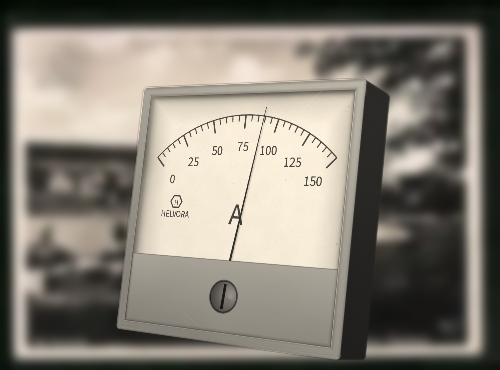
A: 90 A
